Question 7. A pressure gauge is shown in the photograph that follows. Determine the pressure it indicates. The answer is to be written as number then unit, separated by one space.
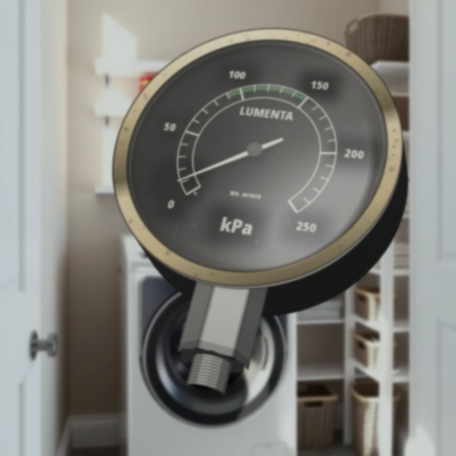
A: 10 kPa
